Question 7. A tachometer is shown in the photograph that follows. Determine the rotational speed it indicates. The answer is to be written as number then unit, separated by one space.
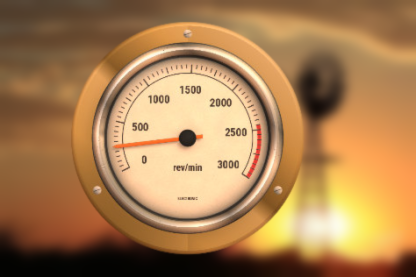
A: 250 rpm
